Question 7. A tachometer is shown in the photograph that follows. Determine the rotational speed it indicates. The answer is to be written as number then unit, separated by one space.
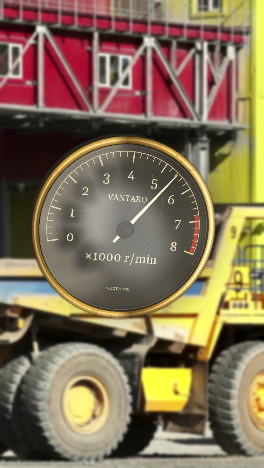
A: 5400 rpm
